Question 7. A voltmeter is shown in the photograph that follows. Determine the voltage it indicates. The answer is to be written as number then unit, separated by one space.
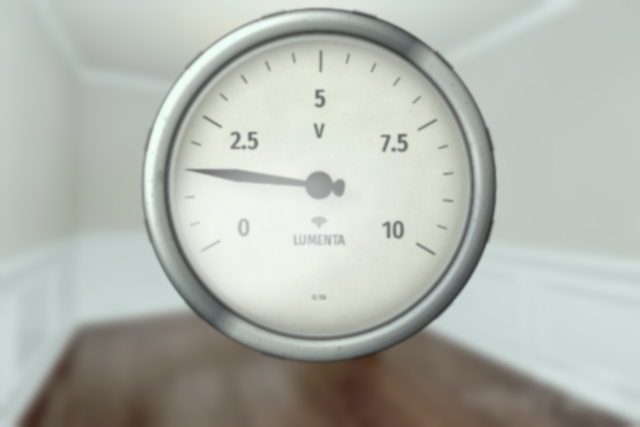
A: 1.5 V
